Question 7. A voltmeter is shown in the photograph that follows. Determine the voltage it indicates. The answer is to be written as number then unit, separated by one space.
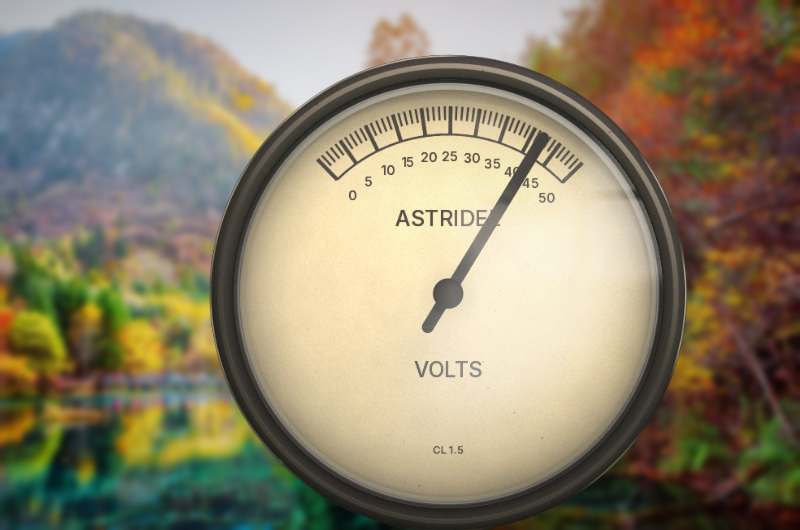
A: 42 V
